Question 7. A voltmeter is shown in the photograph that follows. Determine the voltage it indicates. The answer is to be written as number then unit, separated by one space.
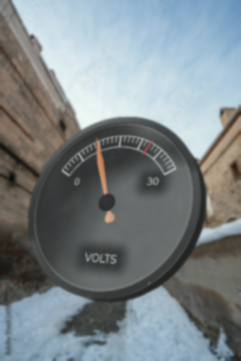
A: 10 V
